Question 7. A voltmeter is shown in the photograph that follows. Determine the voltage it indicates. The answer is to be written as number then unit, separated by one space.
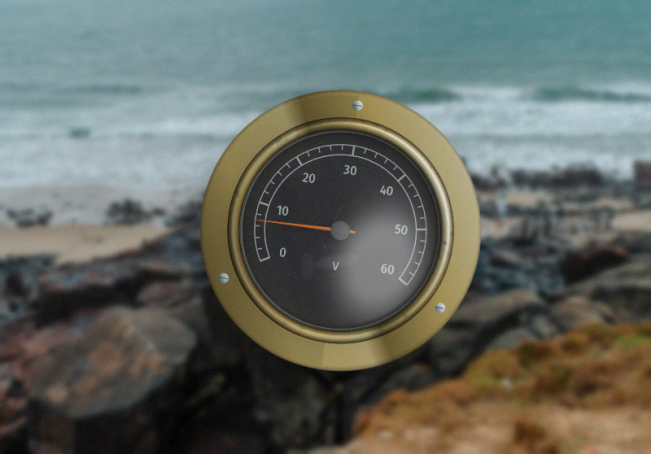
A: 7 V
